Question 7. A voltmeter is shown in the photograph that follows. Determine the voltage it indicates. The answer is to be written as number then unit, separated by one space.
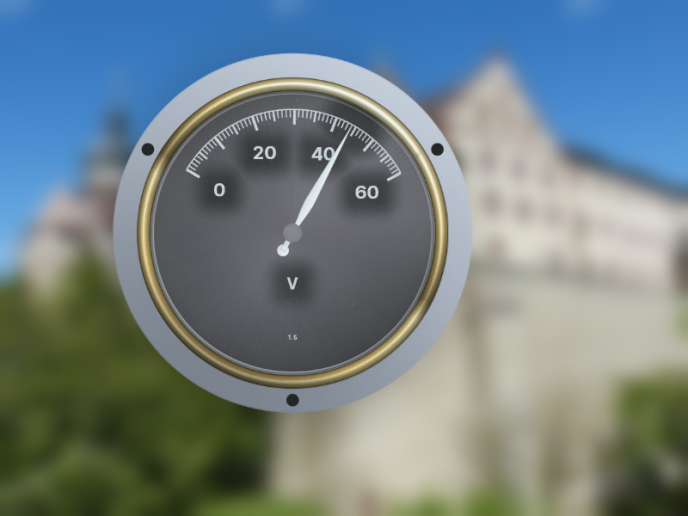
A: 44 V
